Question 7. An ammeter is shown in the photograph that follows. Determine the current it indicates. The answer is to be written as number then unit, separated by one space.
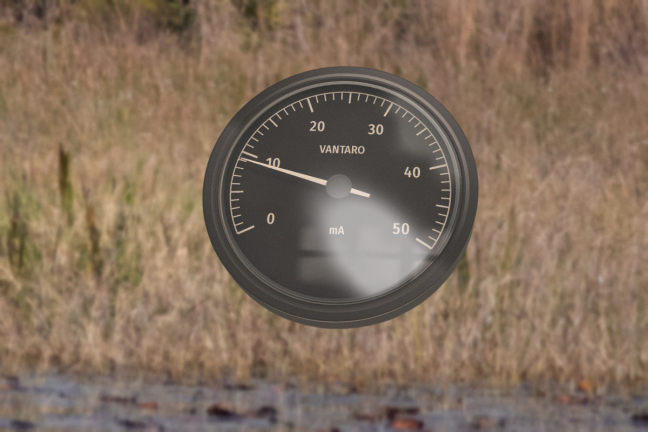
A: 9 mA
